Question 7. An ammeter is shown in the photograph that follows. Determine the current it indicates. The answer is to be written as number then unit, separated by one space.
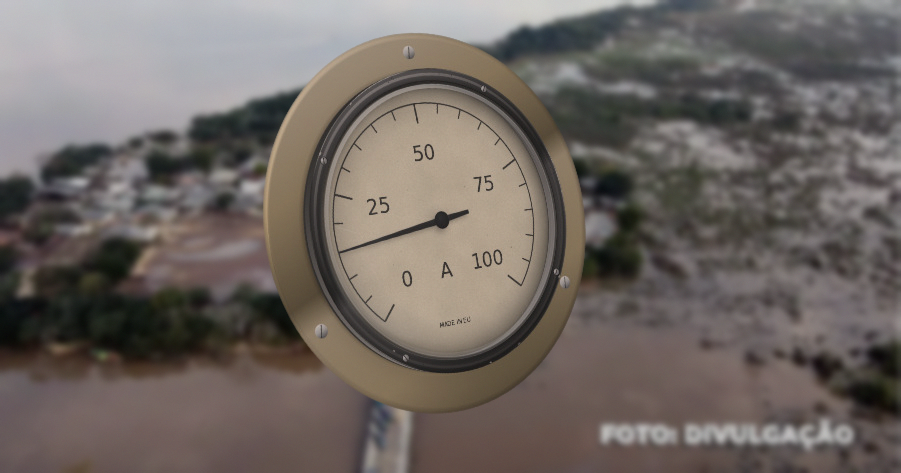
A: 15 A
